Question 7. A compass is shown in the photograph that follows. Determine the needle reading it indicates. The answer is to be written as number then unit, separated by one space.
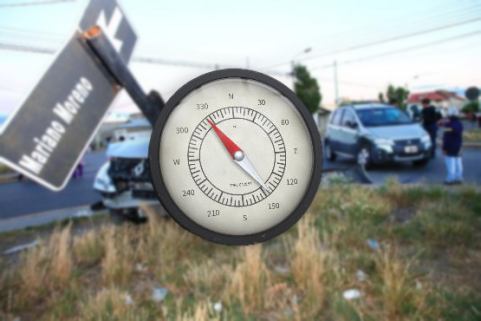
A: 325 °
